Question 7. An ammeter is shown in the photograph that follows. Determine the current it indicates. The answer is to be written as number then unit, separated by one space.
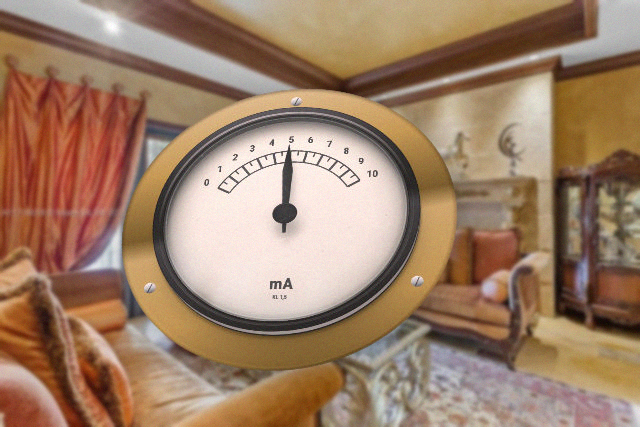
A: 5 mA
